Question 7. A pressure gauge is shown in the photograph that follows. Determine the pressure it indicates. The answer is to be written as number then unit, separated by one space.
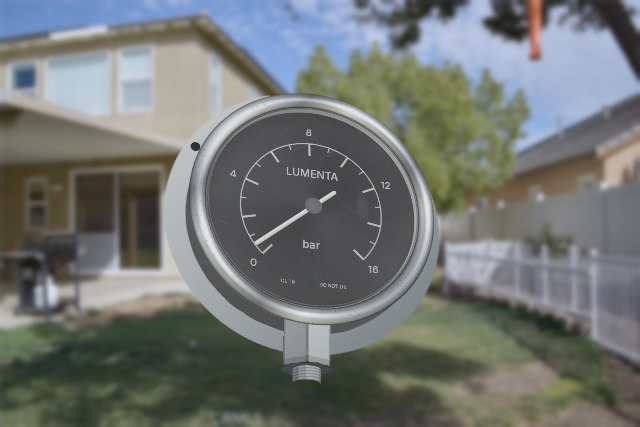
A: 0.5 bar
